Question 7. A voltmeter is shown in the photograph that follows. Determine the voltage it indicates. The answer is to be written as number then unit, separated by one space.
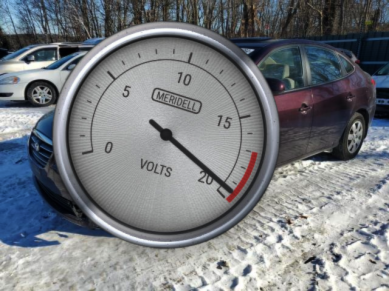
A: 19.5 V
